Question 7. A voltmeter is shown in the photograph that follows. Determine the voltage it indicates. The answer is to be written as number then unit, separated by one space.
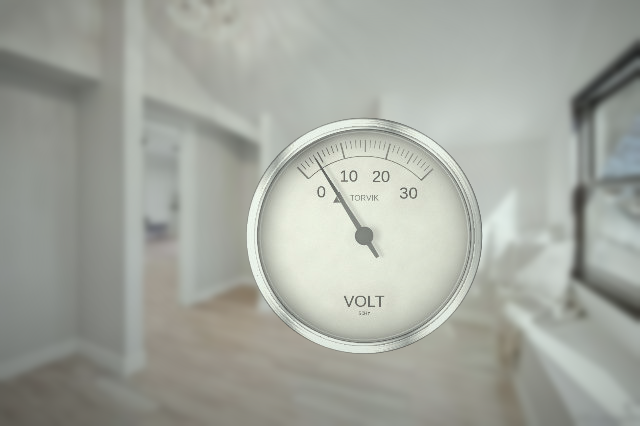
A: 4 V
